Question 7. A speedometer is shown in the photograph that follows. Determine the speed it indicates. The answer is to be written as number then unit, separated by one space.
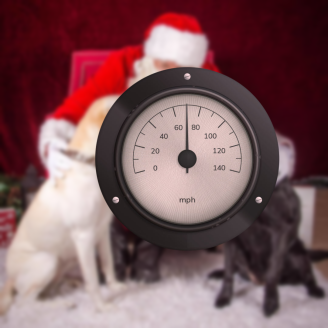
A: 70 mph
